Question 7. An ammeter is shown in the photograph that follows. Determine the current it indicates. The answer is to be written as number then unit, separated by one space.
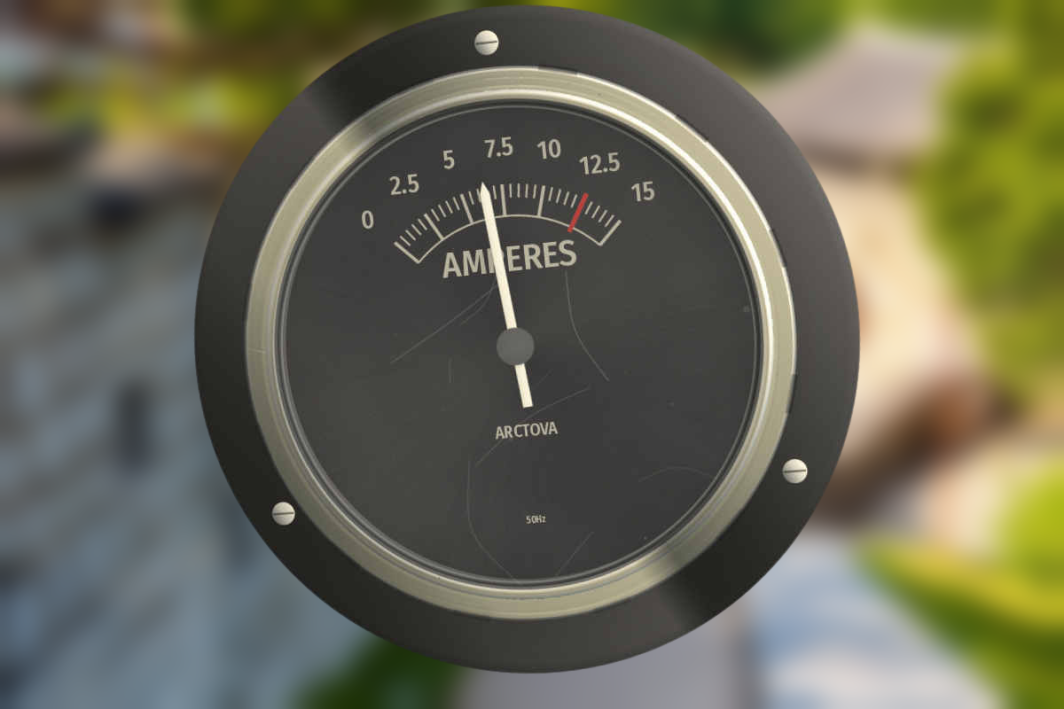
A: 6.5 A
